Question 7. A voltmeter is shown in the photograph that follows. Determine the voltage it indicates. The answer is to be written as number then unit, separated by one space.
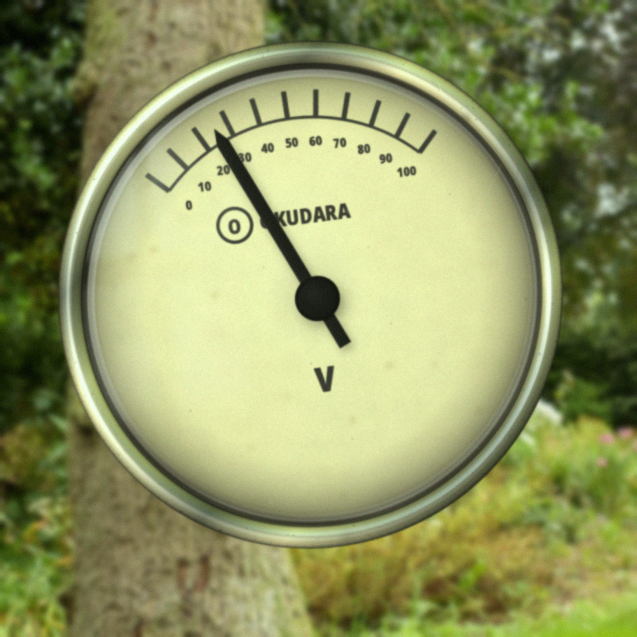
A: 25 V
